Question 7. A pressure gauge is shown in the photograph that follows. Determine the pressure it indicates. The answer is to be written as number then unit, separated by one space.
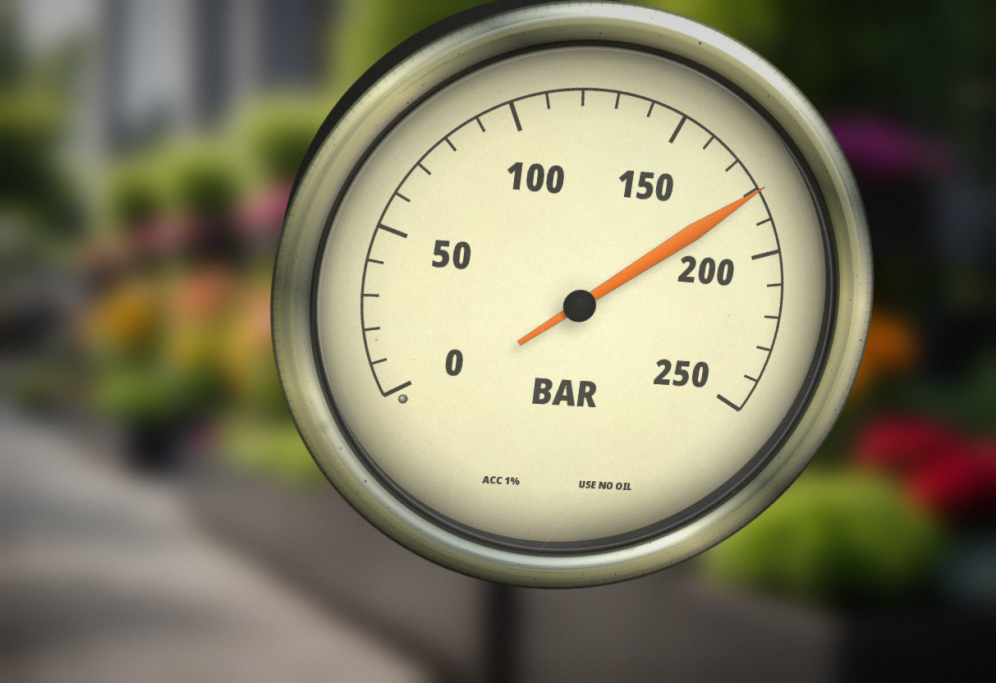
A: 180 bar
